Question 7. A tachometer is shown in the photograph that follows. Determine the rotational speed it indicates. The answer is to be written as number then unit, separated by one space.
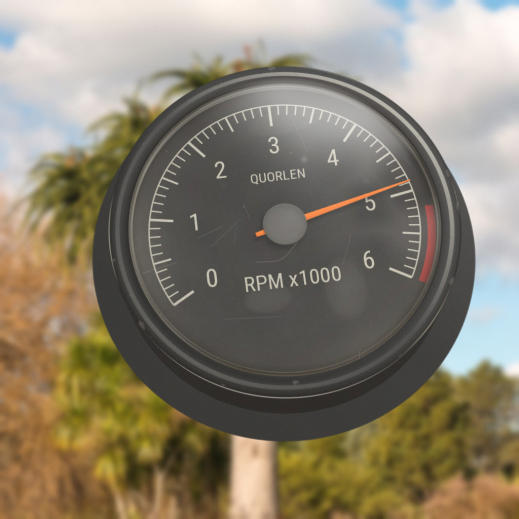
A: 4900 rpm
